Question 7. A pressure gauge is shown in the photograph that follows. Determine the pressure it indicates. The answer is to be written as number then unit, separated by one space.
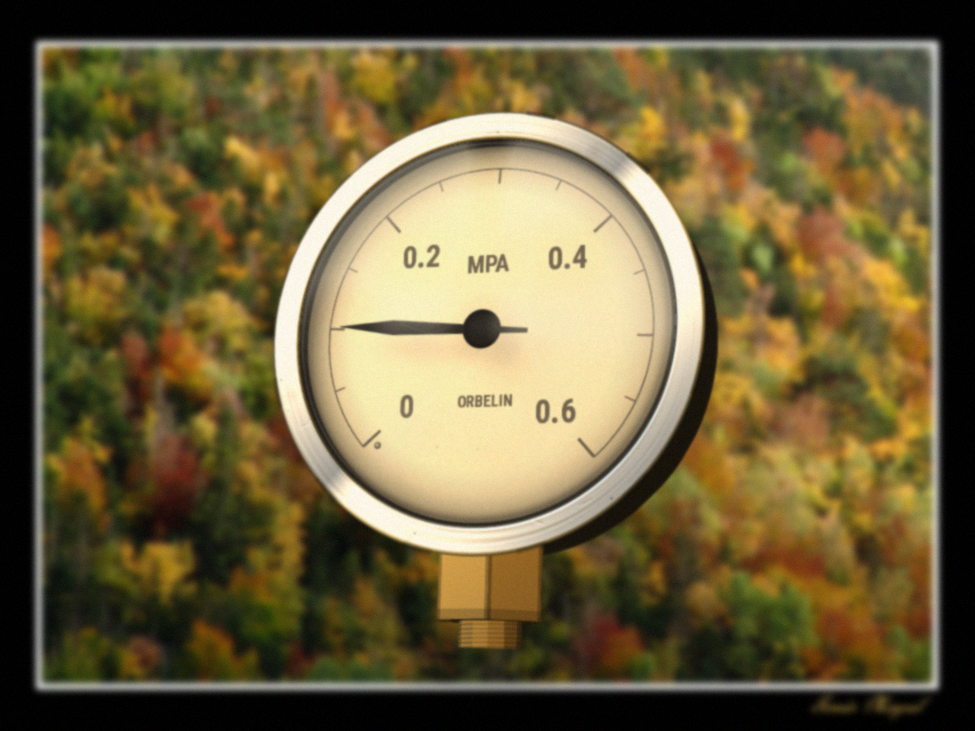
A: 0.1 MPa
